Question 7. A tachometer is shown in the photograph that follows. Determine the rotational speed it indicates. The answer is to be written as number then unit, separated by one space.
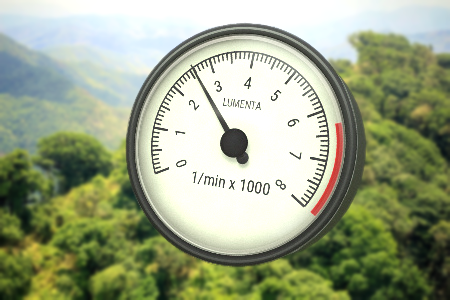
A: 2600 rpm
